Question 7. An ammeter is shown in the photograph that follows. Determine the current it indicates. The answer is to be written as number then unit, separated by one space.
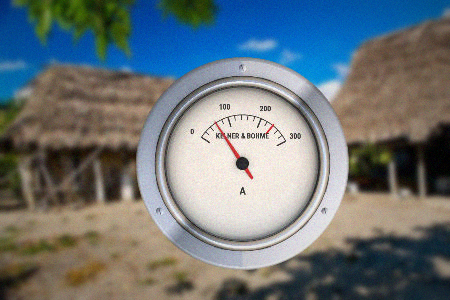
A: 60 A
